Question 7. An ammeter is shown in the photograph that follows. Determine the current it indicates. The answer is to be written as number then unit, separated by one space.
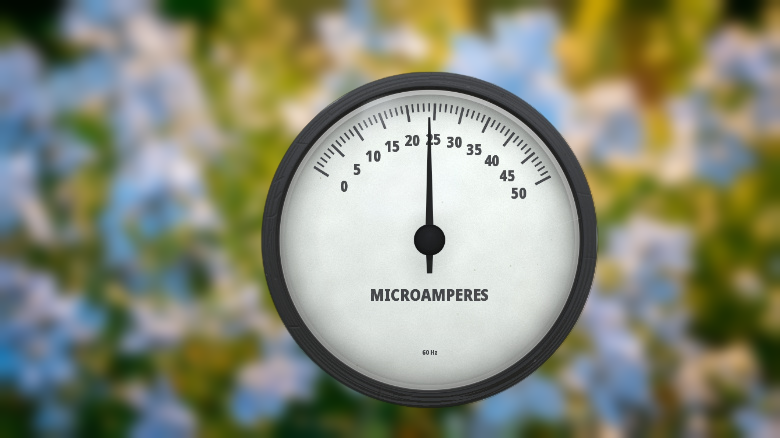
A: 24 µA
